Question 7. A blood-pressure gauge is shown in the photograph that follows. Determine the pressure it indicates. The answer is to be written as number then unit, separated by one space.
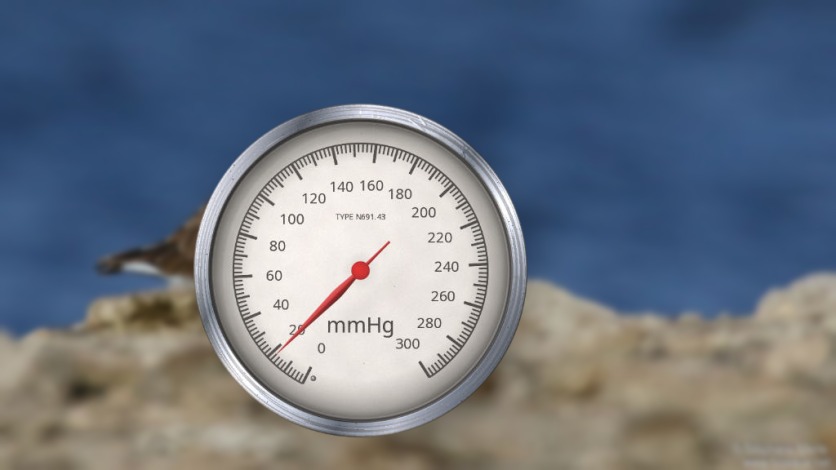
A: 18 mmHg
